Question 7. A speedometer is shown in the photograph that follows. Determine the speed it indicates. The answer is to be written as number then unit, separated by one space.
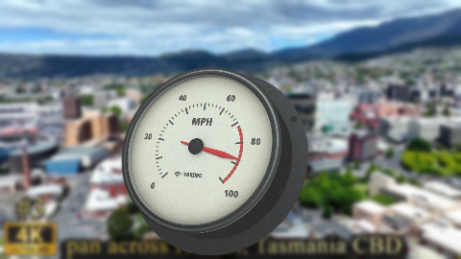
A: 88 mph
